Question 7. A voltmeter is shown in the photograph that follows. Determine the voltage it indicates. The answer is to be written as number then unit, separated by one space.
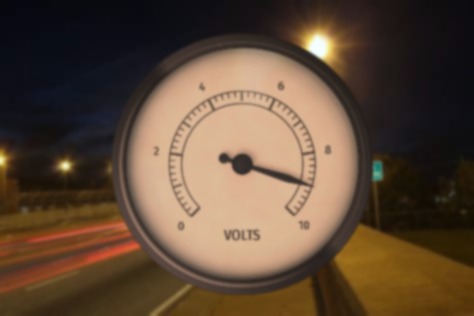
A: 9 V
